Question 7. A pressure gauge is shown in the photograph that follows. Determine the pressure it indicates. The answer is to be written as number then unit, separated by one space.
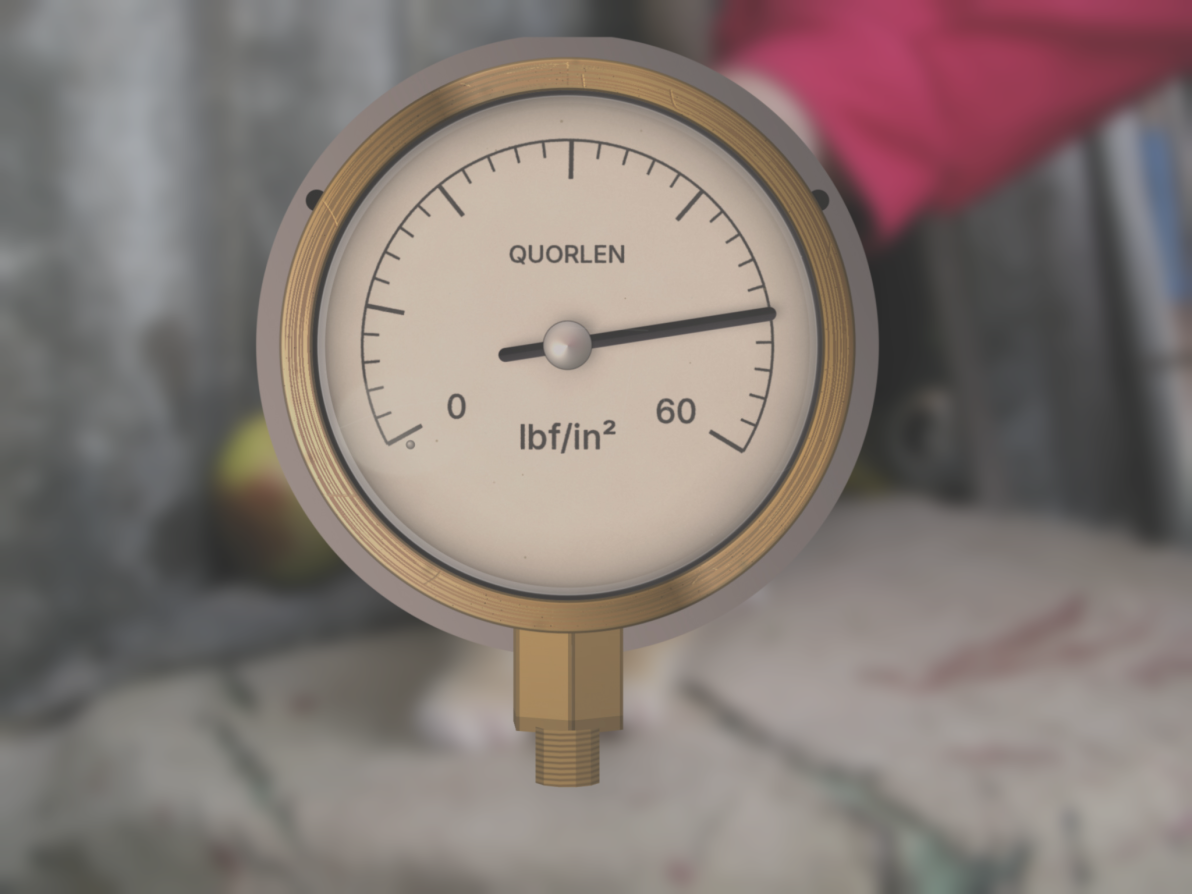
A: 50 psi
